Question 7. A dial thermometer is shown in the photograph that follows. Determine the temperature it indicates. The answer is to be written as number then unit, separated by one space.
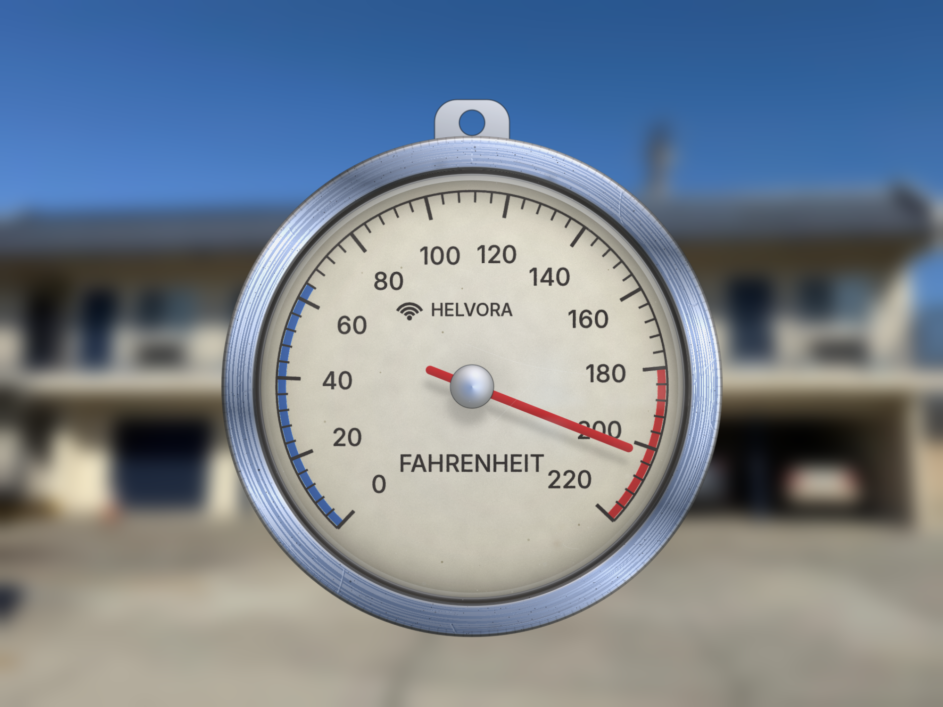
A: 202 °F
